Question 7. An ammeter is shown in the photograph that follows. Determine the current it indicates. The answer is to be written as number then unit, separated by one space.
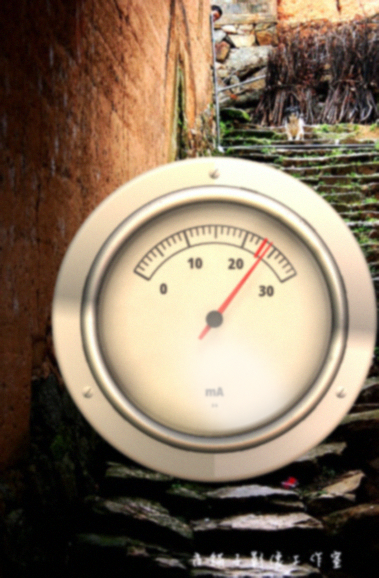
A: 24 mA
